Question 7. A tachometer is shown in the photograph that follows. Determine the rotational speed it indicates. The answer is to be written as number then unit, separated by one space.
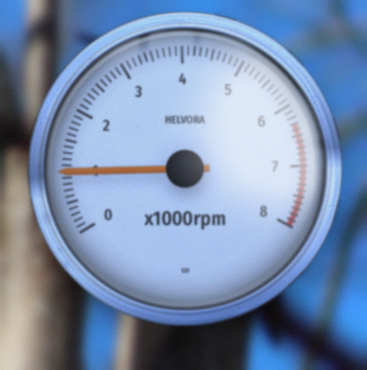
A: 1000 rpm
